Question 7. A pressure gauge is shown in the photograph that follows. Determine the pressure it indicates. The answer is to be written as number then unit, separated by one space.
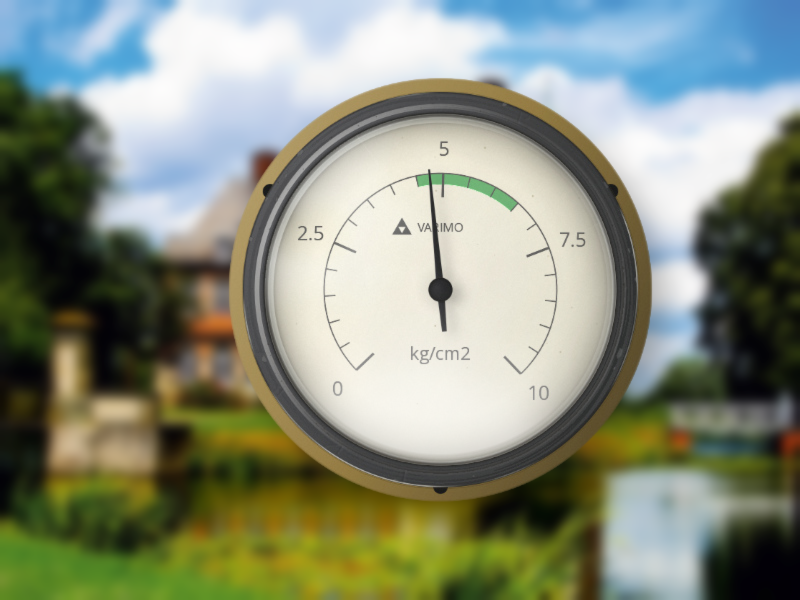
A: 4.75 kg/cm²
